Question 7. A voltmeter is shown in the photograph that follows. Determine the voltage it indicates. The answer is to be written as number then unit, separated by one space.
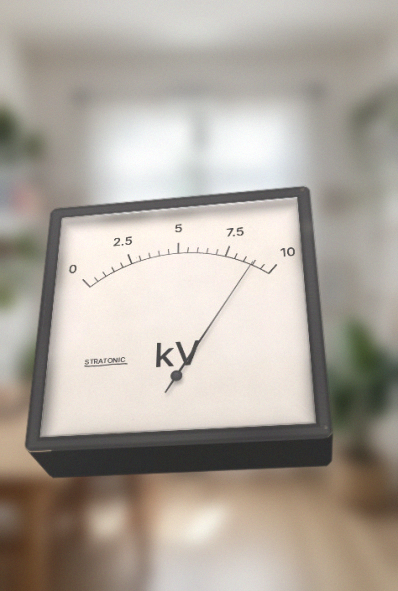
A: 9 kV
